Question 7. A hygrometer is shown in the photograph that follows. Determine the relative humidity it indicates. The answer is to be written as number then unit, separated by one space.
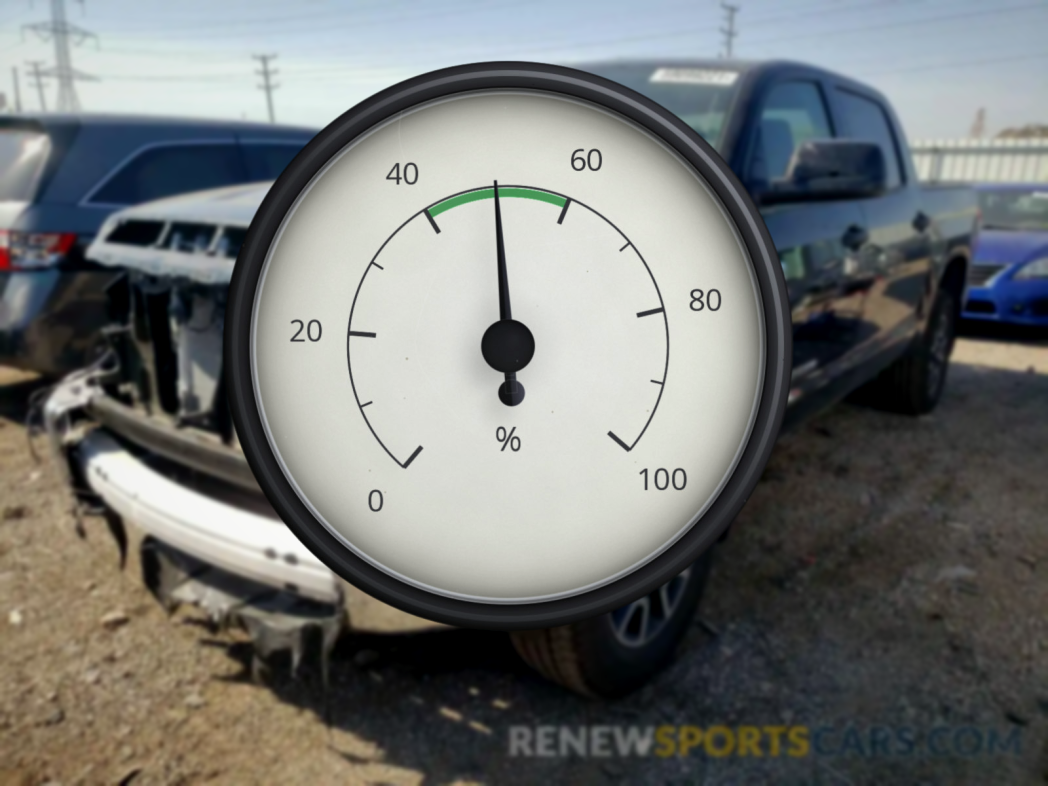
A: 50 %
